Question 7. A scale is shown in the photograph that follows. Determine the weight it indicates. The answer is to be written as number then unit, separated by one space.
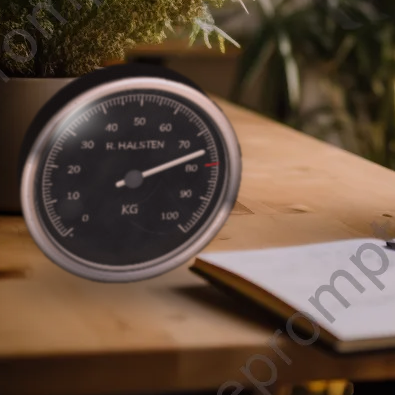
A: 75 kg
